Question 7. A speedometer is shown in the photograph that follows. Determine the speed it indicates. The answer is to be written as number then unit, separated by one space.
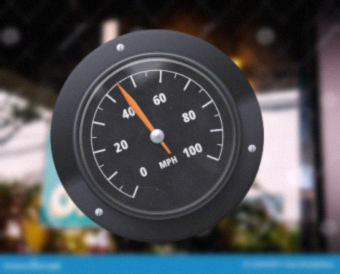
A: 45 mph
